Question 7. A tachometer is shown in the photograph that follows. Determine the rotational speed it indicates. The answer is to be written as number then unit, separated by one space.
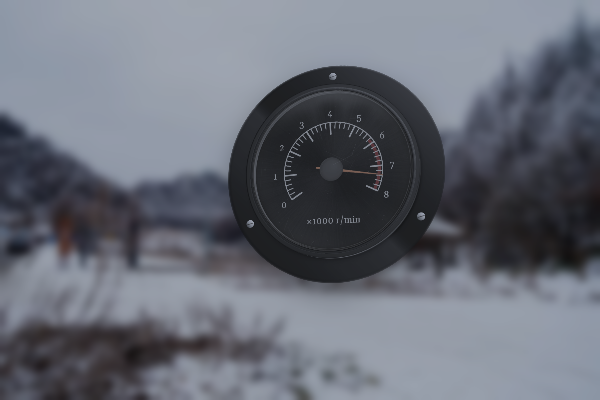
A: 7400 rpm
